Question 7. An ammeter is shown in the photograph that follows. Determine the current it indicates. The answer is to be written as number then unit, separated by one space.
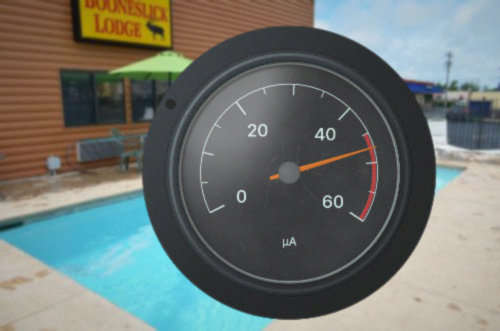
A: 47.5 µA
